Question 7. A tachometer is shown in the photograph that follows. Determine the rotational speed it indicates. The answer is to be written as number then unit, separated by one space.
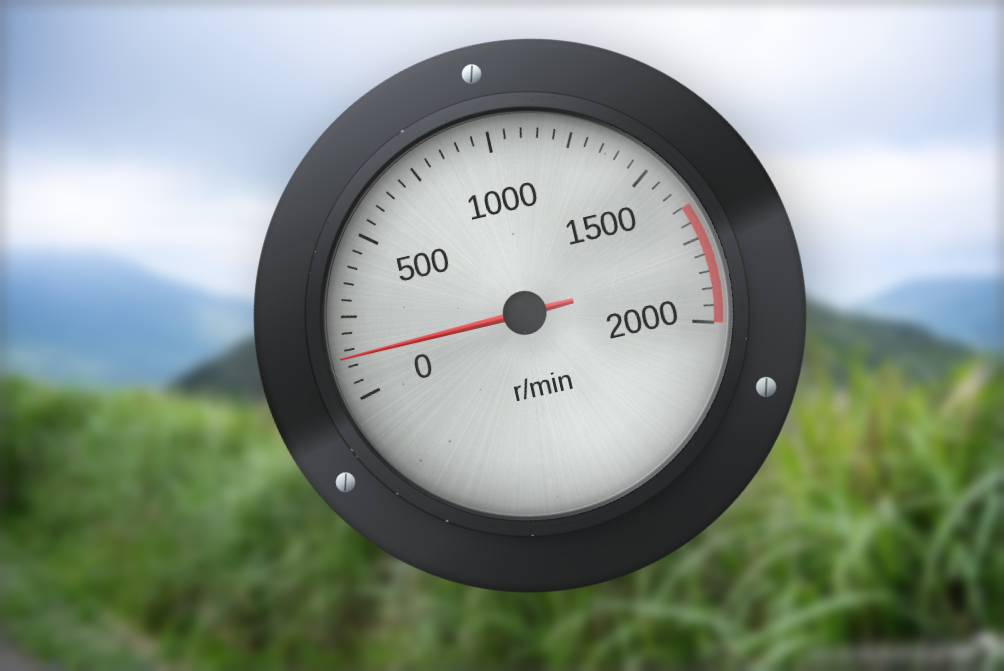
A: 125 rpm
